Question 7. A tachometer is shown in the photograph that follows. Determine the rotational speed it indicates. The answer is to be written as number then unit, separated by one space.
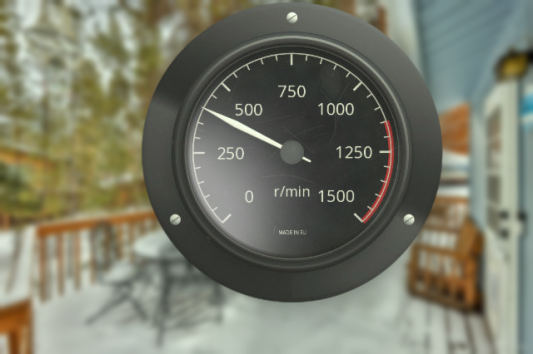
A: 400 rpm
